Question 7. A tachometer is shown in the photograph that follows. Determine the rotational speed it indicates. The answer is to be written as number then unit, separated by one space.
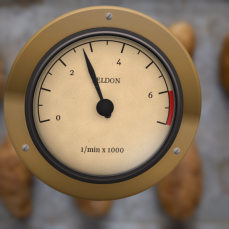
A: 2750 rpm
